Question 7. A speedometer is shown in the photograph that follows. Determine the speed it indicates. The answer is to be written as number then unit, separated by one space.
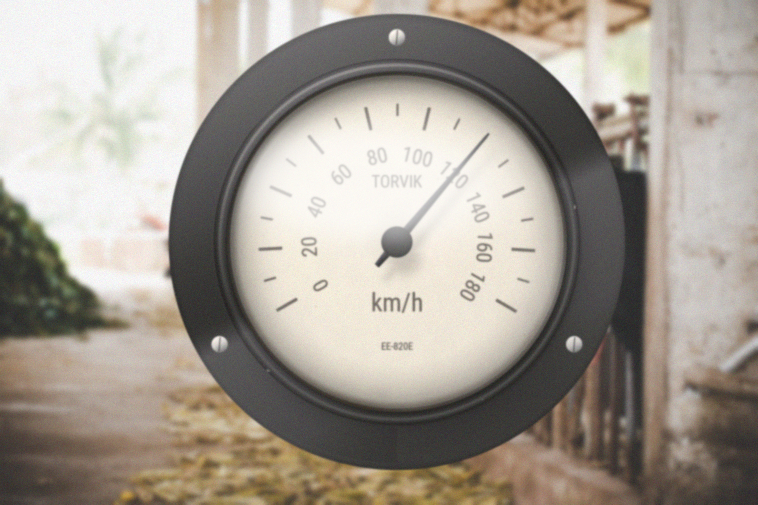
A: 120 km/h
